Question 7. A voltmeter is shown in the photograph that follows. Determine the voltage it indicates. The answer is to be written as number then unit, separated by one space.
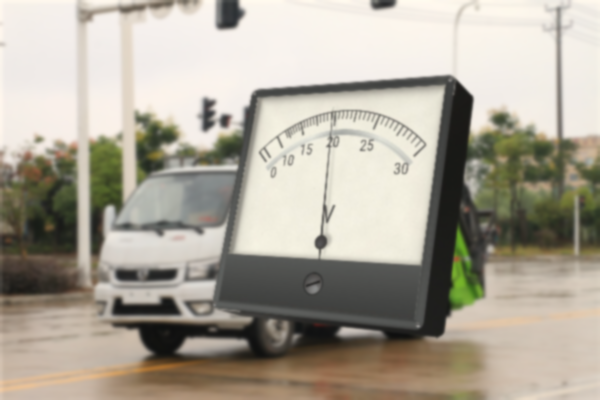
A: 20 V
